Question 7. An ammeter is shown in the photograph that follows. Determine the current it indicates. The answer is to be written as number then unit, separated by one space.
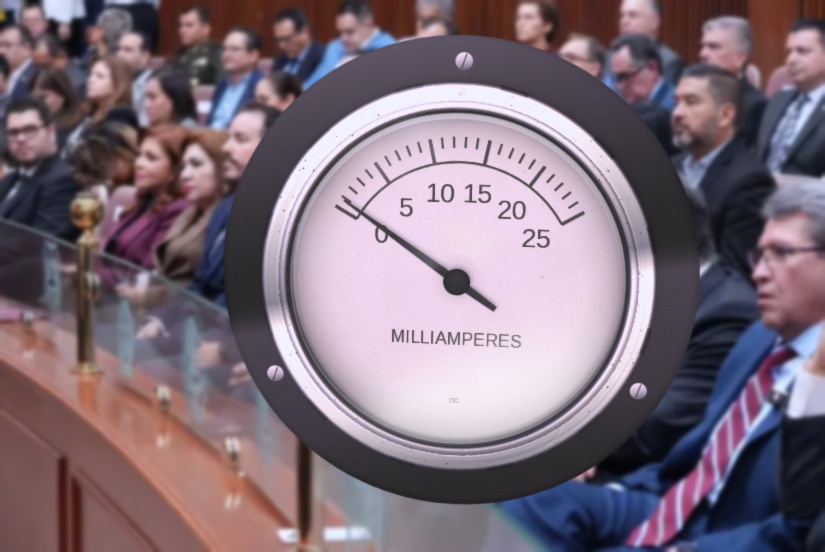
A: 1 mA
